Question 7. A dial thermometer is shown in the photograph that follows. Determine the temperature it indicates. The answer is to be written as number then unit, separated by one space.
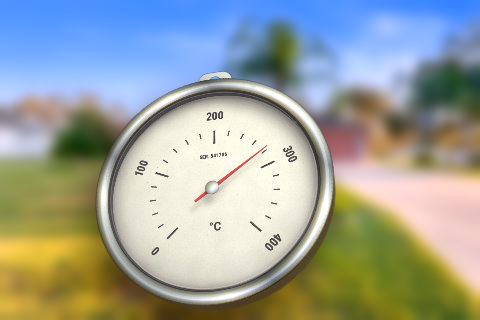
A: 280 °C
